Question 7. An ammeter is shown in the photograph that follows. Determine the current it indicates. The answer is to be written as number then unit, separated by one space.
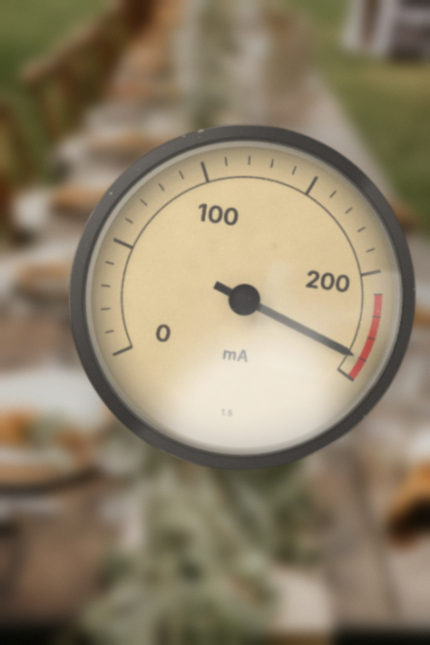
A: 240 mA
